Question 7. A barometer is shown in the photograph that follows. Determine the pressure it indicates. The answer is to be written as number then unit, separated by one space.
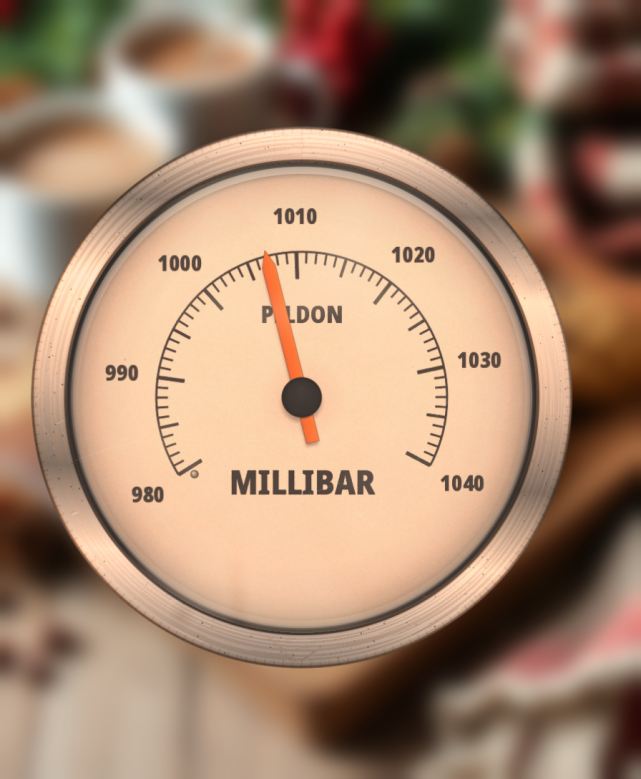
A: 1007 mbar
